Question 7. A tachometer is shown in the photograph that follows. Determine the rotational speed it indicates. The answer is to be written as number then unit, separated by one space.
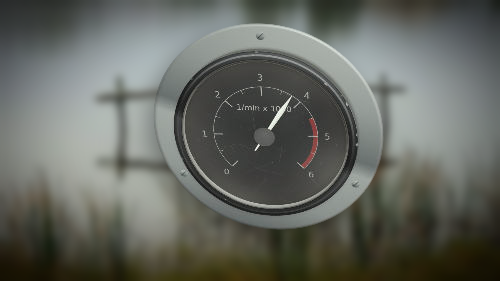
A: 3750 rpm
